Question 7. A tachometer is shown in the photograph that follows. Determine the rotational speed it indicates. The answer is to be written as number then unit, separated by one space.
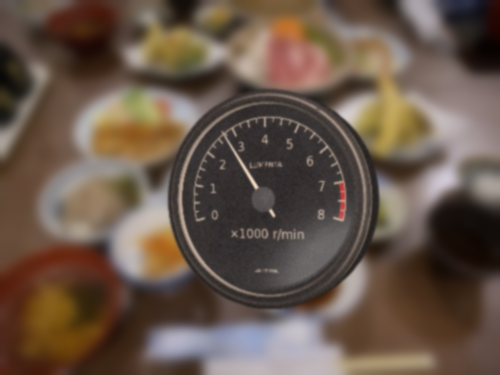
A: 2750 rpm
